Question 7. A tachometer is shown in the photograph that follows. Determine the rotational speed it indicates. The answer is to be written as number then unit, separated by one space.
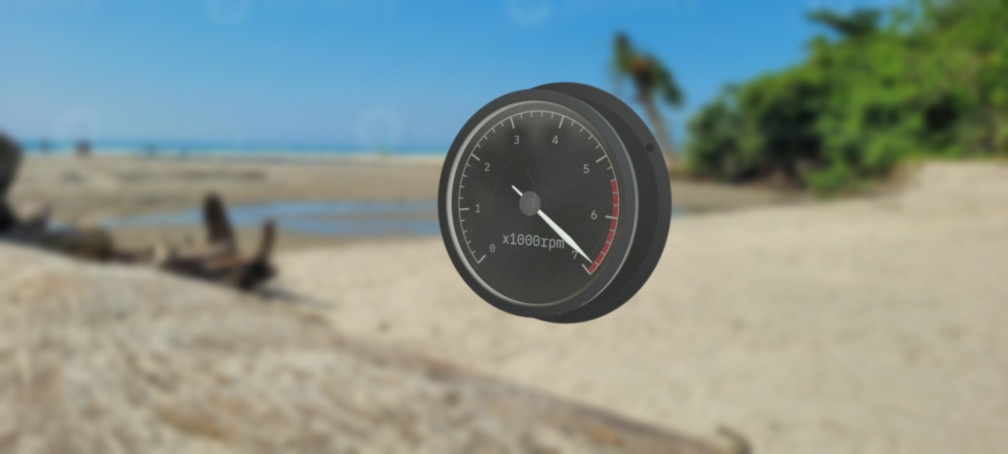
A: 6800 rpm
